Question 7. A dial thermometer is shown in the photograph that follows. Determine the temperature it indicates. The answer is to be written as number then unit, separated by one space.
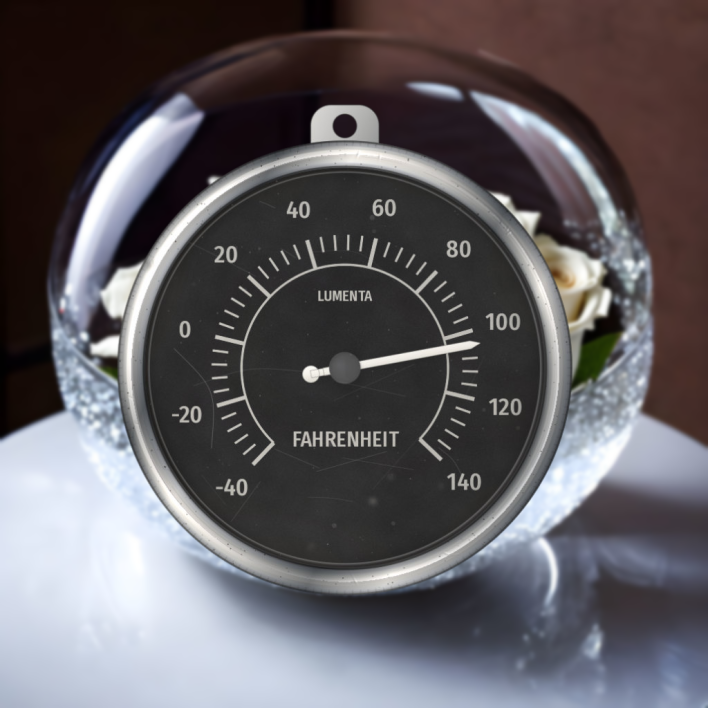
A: 104 °F
